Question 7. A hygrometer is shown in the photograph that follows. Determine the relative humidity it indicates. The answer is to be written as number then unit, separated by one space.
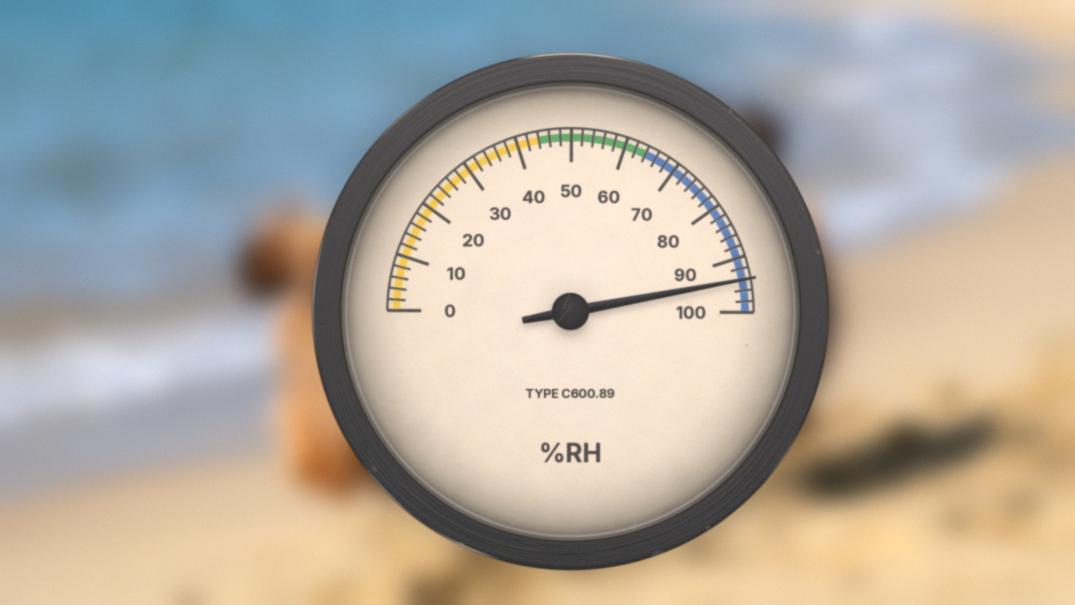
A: 94 %
